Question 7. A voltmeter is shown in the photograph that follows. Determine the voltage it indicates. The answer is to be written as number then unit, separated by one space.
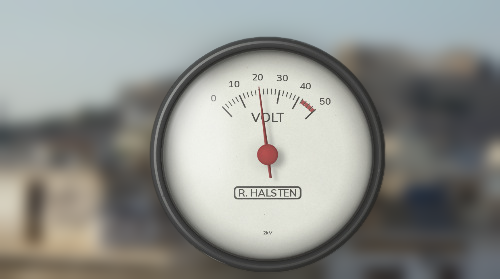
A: 20 V
